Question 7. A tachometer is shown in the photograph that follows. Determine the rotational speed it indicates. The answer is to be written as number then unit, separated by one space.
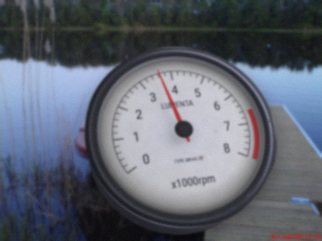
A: 3600 rpm
